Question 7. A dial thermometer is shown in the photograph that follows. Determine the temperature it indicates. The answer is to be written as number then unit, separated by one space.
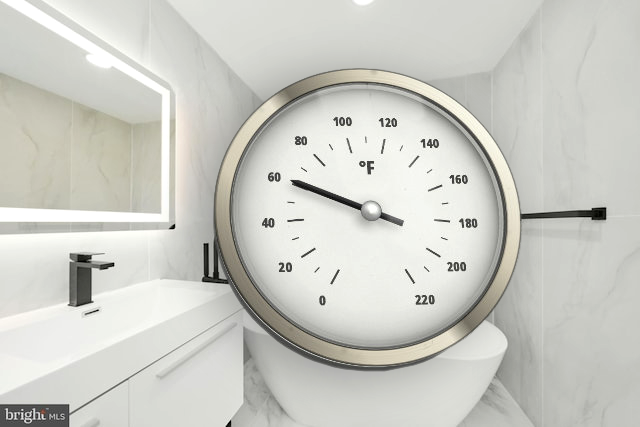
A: 60 °F
